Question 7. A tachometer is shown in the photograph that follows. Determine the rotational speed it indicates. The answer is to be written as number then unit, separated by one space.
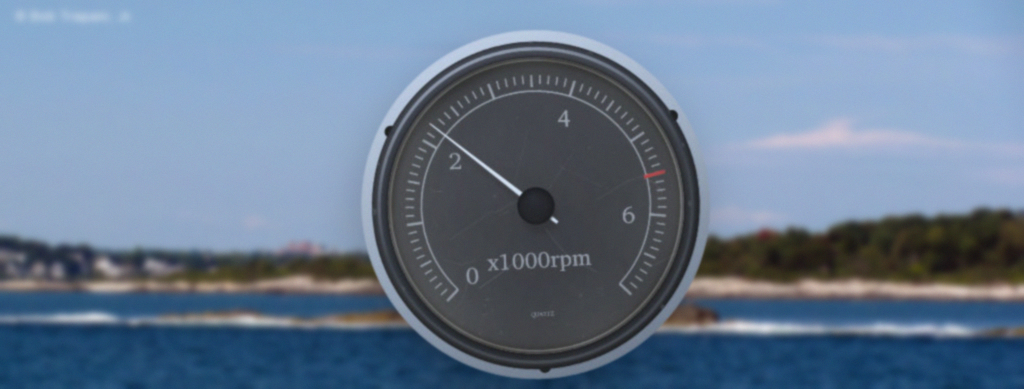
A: 2200 rpm
